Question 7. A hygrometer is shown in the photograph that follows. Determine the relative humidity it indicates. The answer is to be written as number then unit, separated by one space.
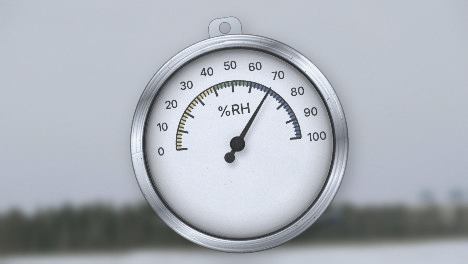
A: 70 %
